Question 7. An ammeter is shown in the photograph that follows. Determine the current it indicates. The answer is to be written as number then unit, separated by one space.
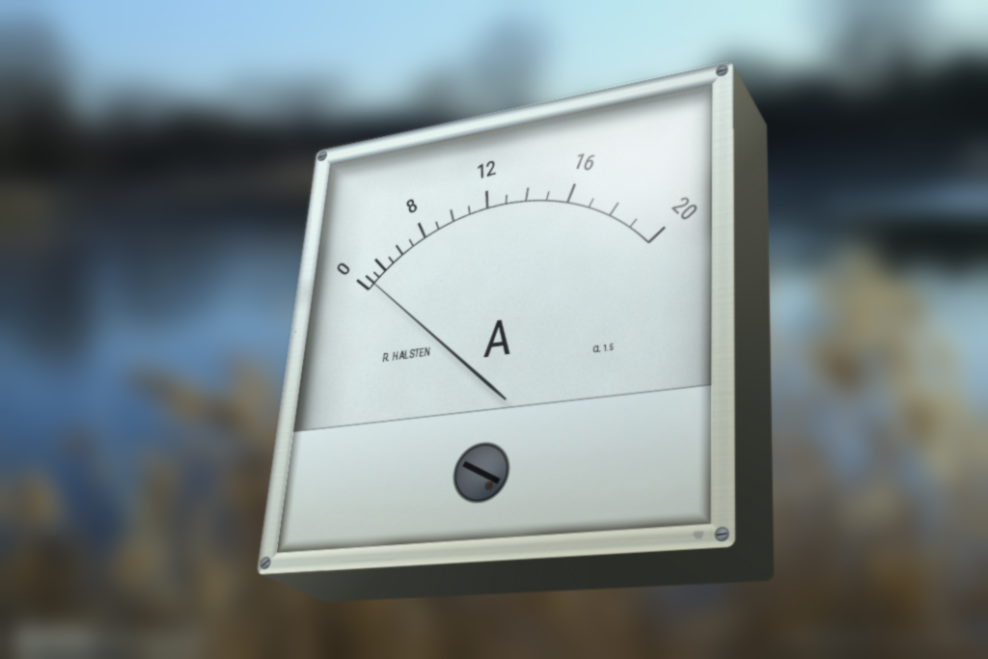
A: 2 A
